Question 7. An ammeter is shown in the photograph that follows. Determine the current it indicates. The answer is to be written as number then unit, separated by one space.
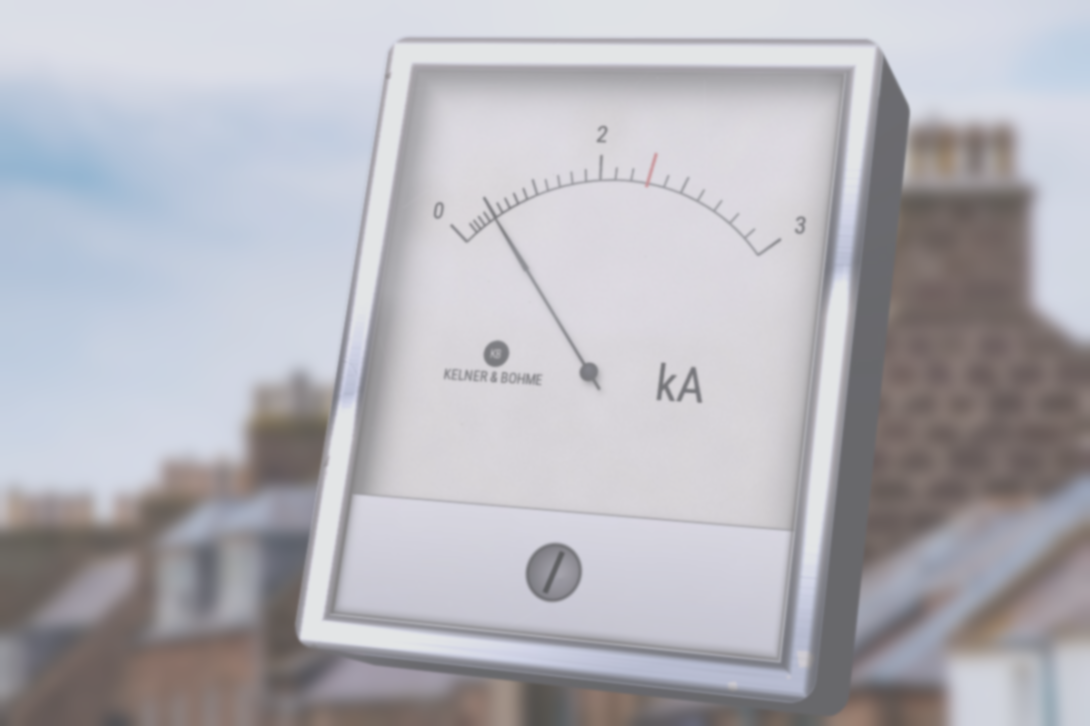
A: 1 kA
